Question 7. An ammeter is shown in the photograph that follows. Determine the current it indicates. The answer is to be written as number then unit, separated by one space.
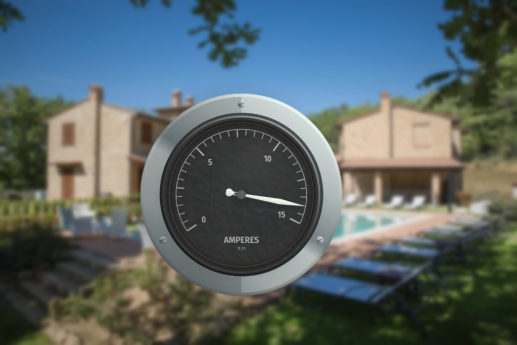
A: 14 A
